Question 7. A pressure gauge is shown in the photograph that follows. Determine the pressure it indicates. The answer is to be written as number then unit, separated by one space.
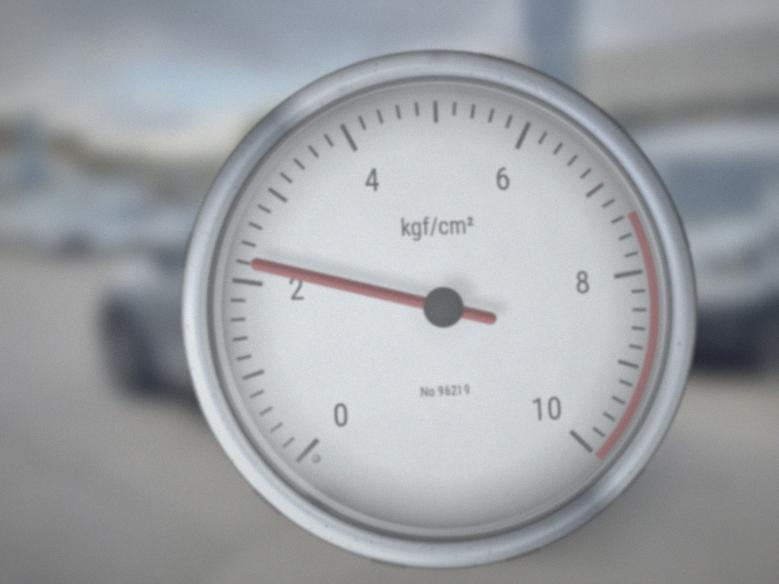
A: 2.2 kg/cm²
